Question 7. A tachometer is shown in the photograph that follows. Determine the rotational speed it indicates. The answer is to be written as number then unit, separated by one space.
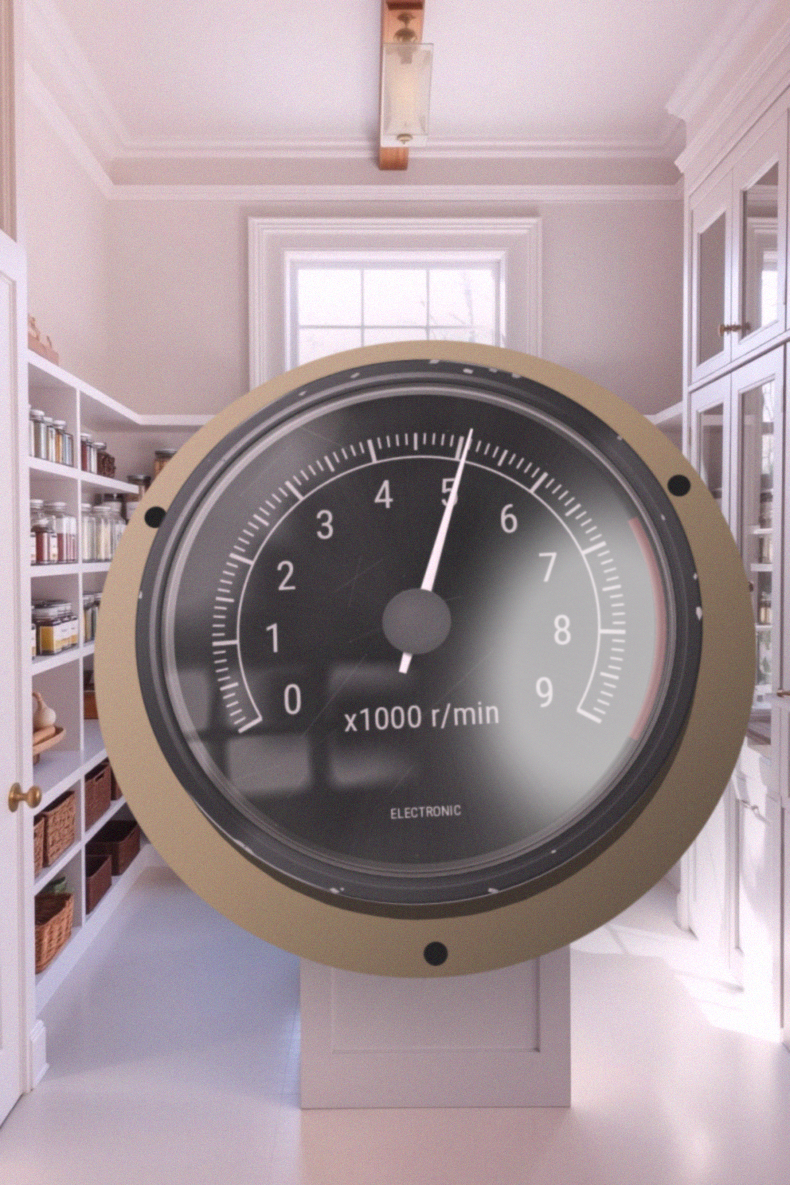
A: 5100 rpm
